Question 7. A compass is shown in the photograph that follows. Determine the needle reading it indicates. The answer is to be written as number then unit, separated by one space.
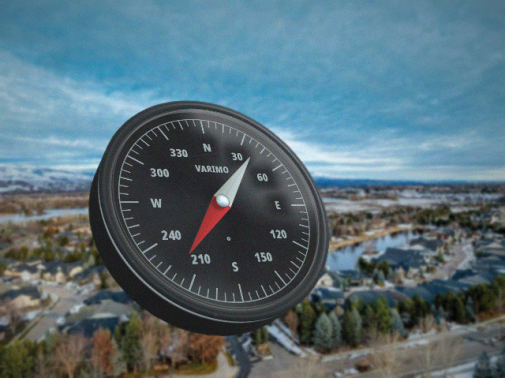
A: 220 °
